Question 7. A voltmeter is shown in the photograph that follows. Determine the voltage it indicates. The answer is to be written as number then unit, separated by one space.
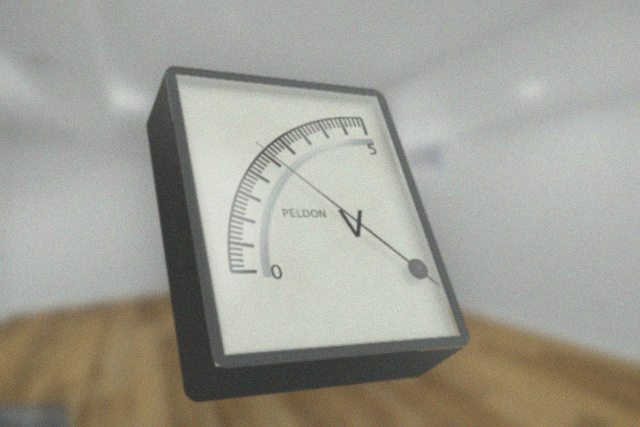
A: 2.5 V
